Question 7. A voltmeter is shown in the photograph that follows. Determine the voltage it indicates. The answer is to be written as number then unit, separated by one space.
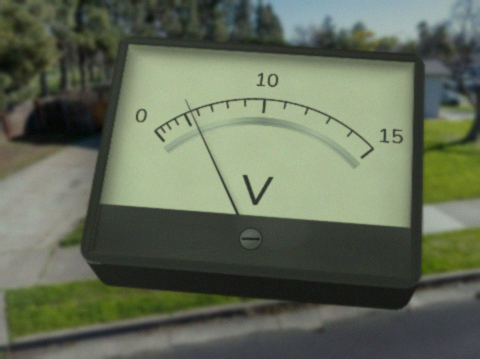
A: 5.5 V
